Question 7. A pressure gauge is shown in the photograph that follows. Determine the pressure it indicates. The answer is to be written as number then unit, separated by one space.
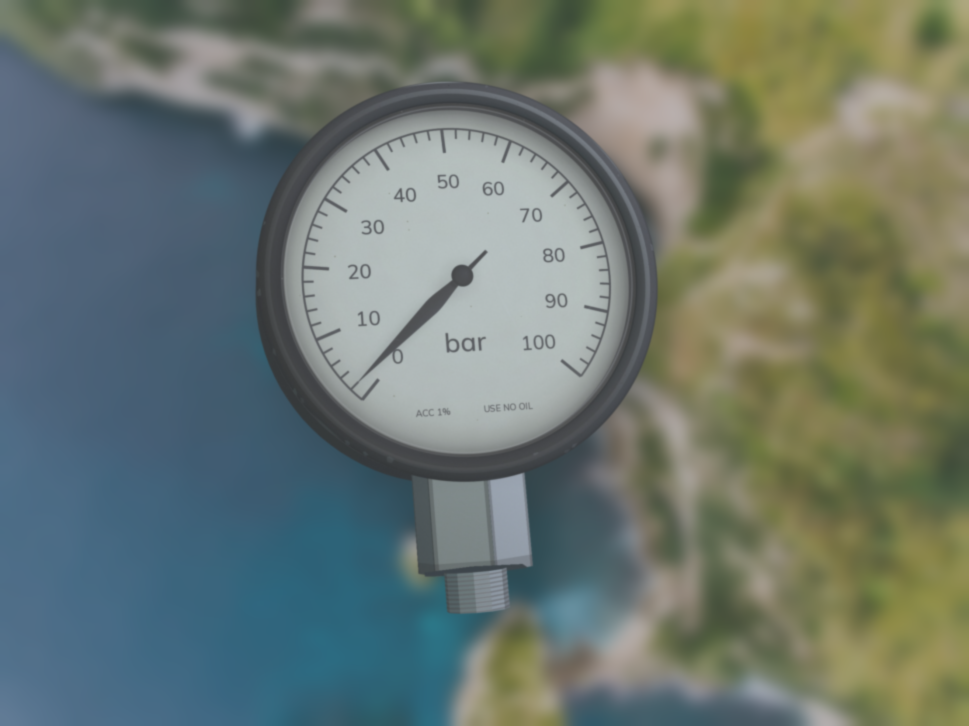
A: 2 bar
